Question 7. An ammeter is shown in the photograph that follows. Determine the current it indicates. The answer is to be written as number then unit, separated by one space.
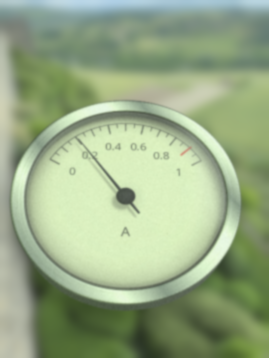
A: 0.2 A
